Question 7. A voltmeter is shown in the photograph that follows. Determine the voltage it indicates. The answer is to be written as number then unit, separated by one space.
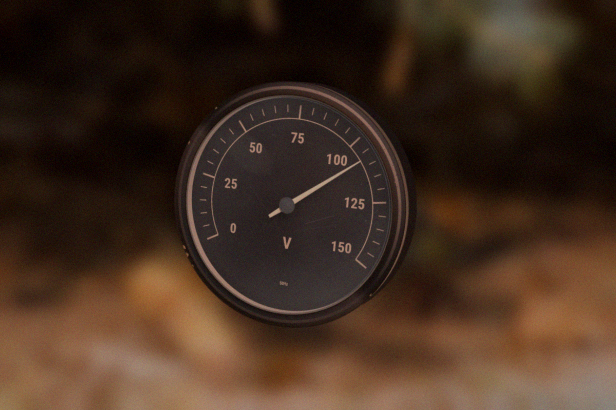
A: 107.5 V
